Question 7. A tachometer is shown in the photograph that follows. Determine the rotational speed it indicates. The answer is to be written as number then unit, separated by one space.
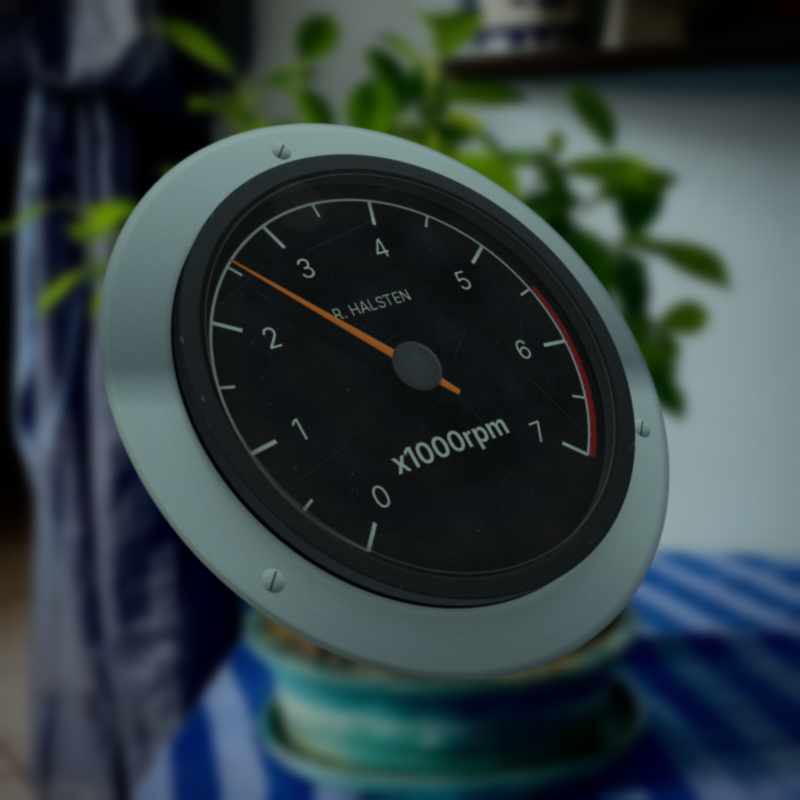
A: 2500 rpm
